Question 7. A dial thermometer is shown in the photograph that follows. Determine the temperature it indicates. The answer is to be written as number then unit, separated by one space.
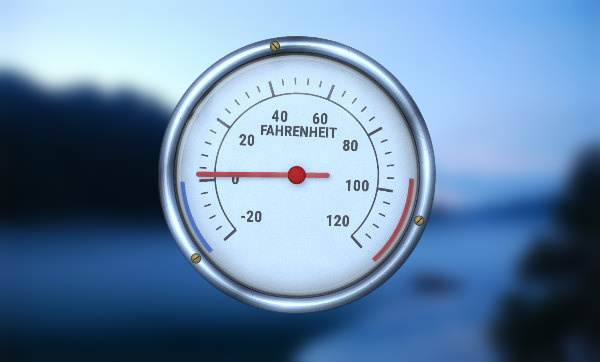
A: 2 °F
